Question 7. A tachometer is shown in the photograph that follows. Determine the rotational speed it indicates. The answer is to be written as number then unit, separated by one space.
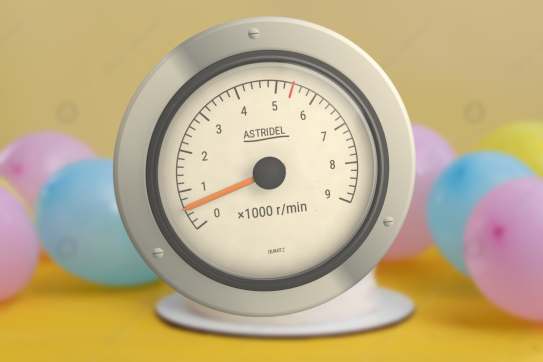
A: 600 rpm
